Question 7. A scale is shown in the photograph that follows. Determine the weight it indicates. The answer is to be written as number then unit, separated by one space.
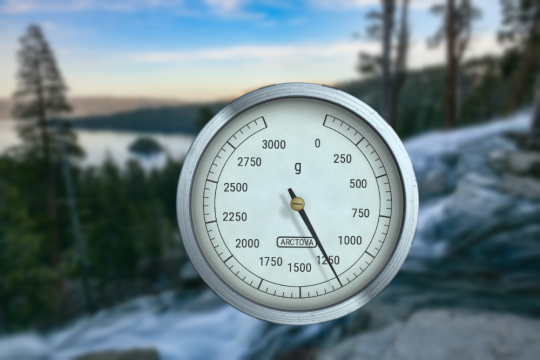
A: 1250 g
